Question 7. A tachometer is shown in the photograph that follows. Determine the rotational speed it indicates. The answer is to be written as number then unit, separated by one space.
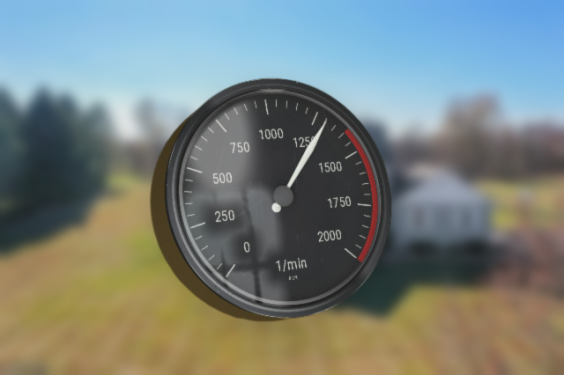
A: 1300 rpm
